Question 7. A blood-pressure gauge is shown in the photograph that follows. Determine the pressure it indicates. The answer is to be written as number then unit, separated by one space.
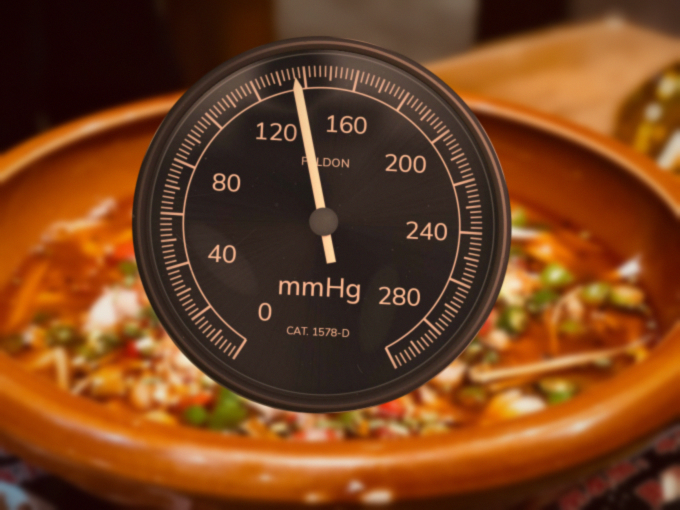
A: 136 mmHg
